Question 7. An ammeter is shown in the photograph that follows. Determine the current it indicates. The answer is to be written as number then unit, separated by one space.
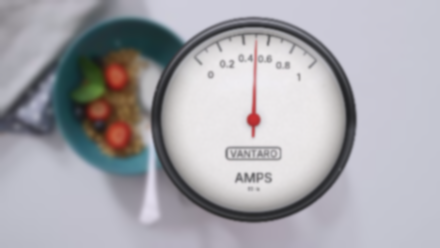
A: 0.5 A
